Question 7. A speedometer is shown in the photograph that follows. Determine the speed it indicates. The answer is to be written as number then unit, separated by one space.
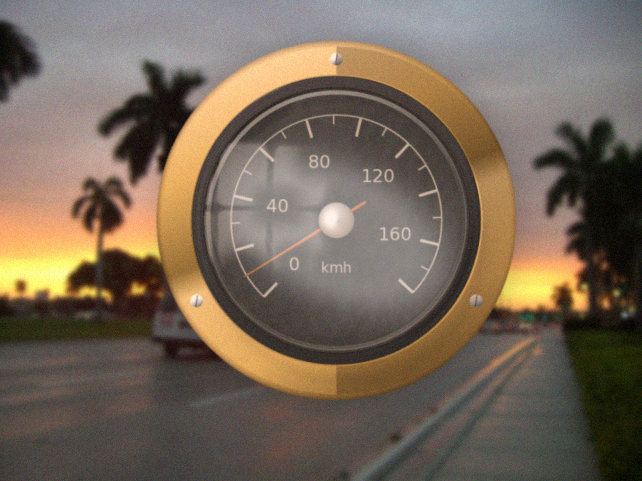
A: 10 km/h
